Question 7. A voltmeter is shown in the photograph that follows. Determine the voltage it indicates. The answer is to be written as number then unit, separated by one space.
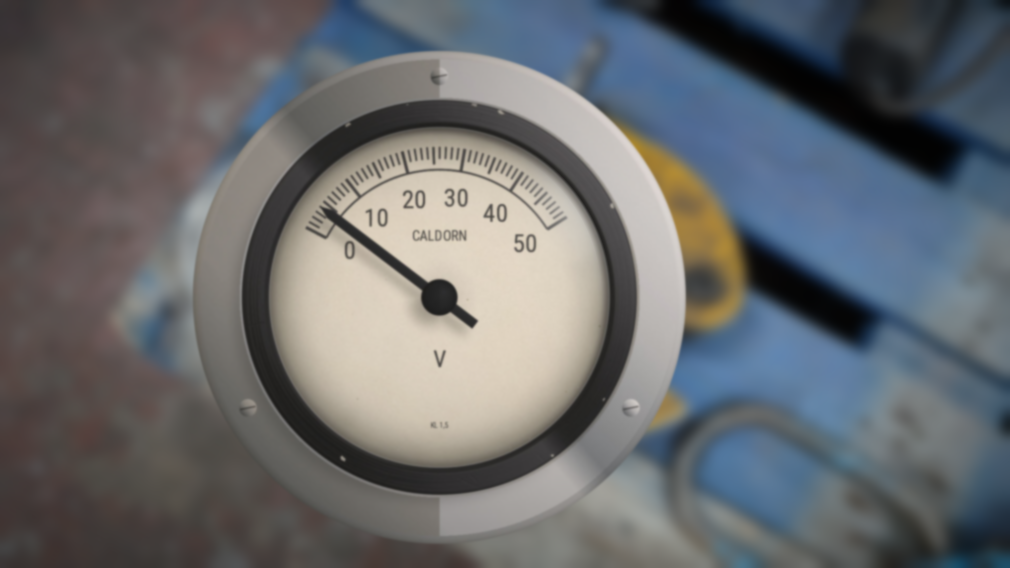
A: 4 V
